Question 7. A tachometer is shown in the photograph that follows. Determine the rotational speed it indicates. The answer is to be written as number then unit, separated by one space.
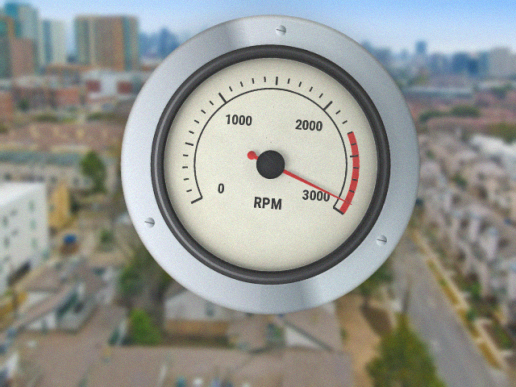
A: 2900 rpm
